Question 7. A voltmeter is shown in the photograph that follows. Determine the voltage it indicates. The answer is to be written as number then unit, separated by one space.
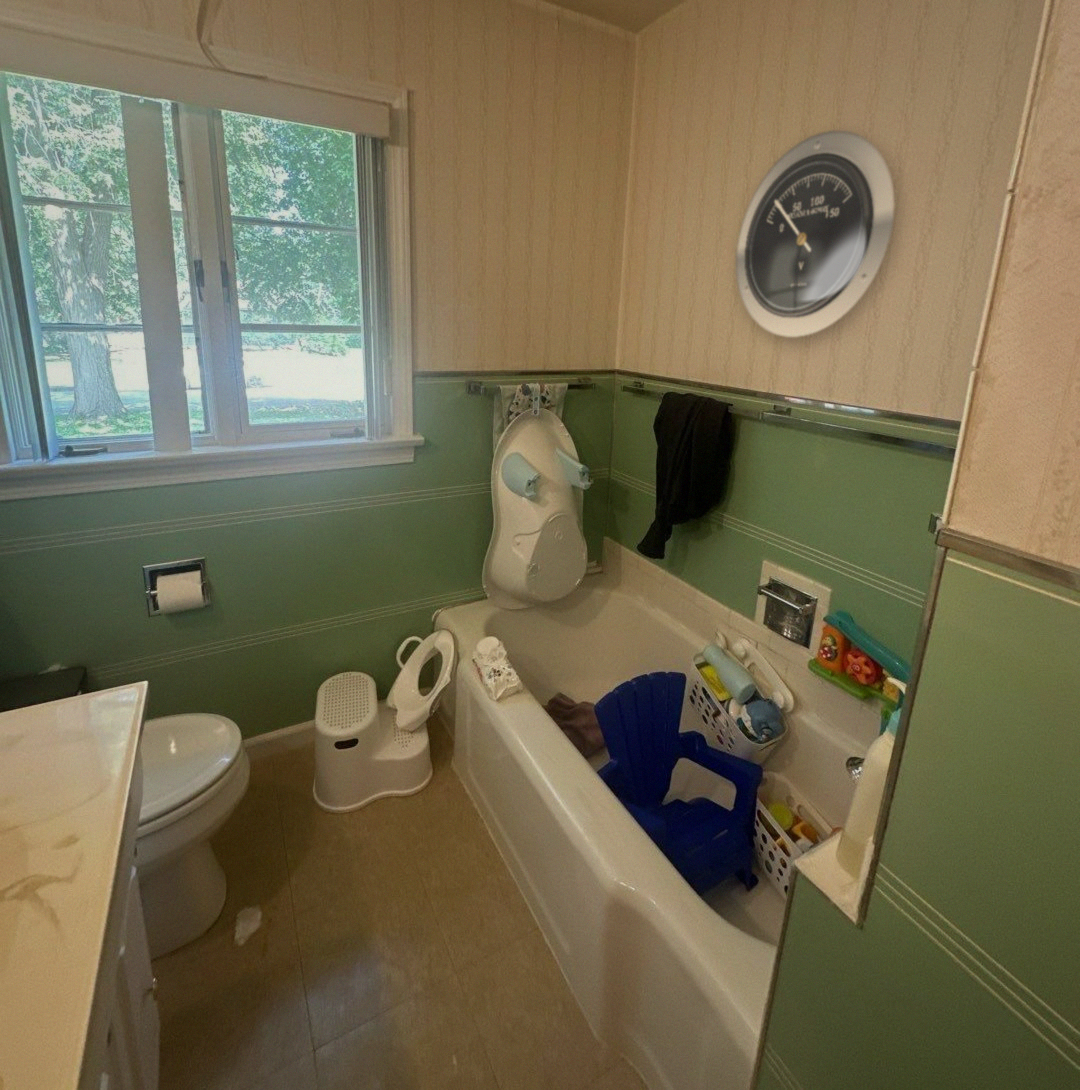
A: 25 V
